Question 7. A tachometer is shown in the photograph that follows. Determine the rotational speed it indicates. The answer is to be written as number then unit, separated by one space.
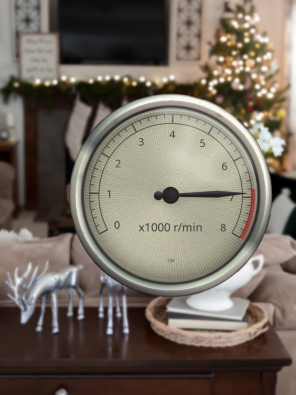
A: 6900 rpm
